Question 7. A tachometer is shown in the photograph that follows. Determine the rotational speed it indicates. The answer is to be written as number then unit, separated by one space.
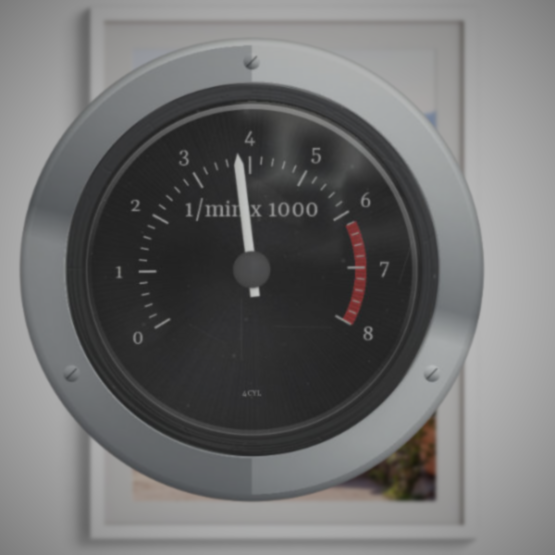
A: 3800 rpm
